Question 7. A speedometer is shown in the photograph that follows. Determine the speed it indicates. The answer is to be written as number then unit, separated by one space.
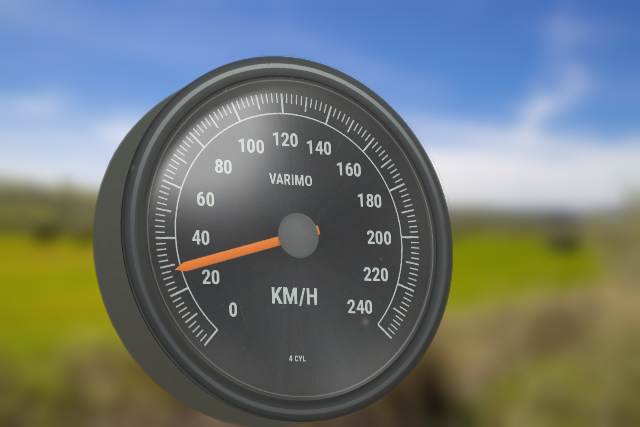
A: 28 km/h
